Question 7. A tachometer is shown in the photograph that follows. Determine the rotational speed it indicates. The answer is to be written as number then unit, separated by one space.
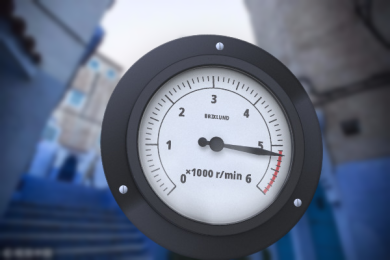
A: 5200 rpm
